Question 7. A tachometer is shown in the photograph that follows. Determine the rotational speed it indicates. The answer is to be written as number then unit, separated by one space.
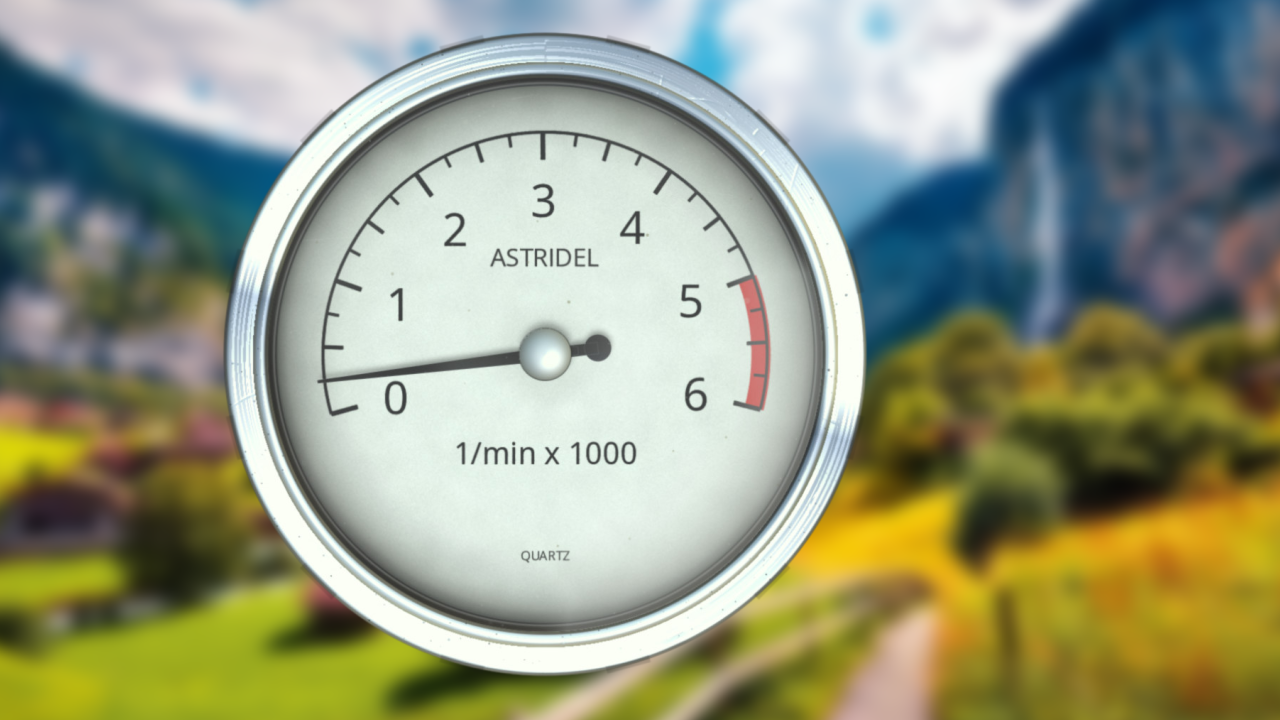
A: 250 rpm
